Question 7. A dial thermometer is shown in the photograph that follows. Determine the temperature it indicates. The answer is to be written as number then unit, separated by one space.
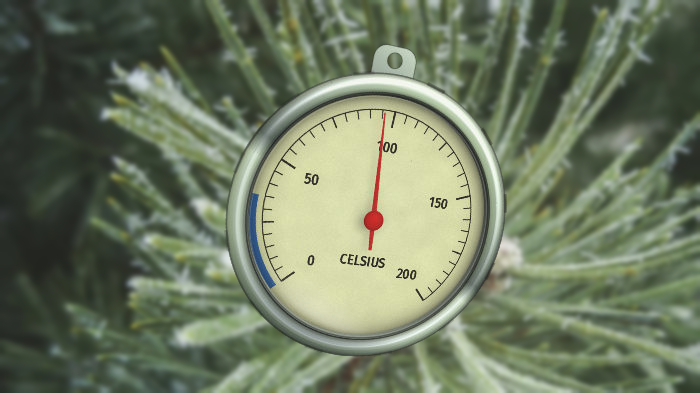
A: 95 °C
